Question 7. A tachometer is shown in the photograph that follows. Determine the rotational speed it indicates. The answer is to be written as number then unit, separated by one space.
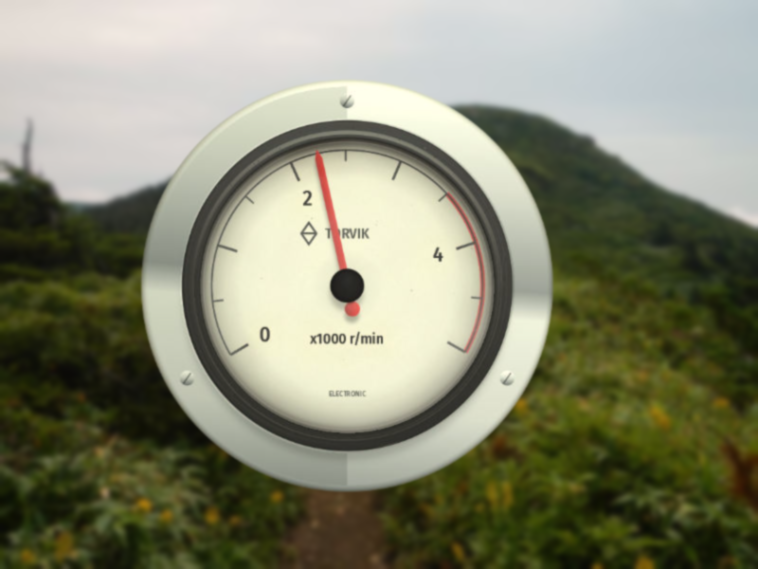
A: 2250 rpm
